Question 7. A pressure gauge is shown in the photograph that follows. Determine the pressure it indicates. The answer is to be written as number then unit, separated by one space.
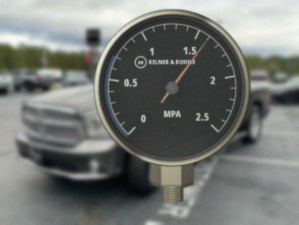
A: 1.6 MPa
